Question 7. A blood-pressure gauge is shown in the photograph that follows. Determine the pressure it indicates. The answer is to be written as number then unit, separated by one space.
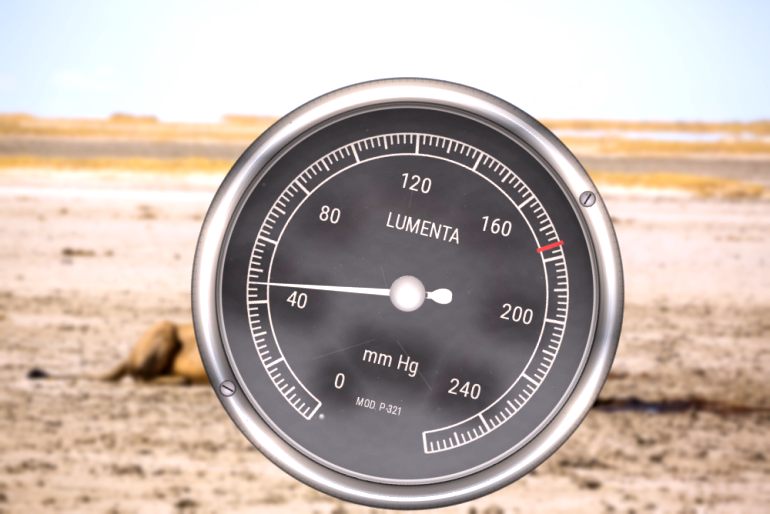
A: 46 mmHg
